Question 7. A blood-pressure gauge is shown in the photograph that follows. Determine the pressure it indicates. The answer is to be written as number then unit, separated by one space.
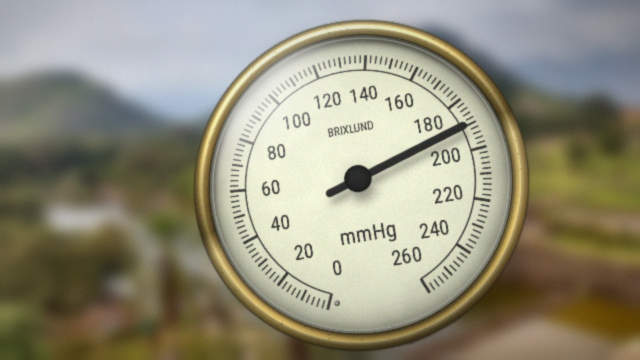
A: 190 mmHg
